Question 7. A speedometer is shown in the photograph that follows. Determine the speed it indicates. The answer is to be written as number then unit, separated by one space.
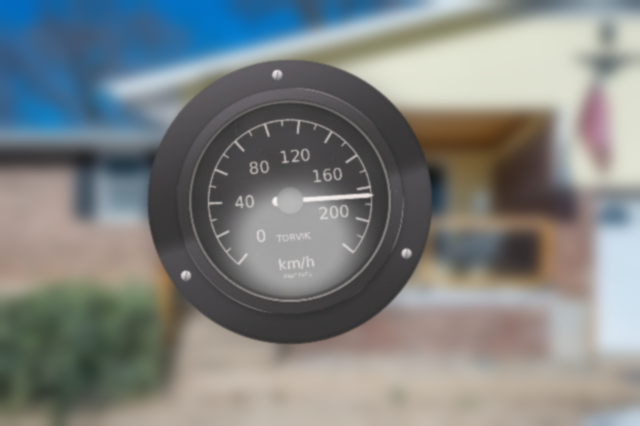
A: 185 km/h
